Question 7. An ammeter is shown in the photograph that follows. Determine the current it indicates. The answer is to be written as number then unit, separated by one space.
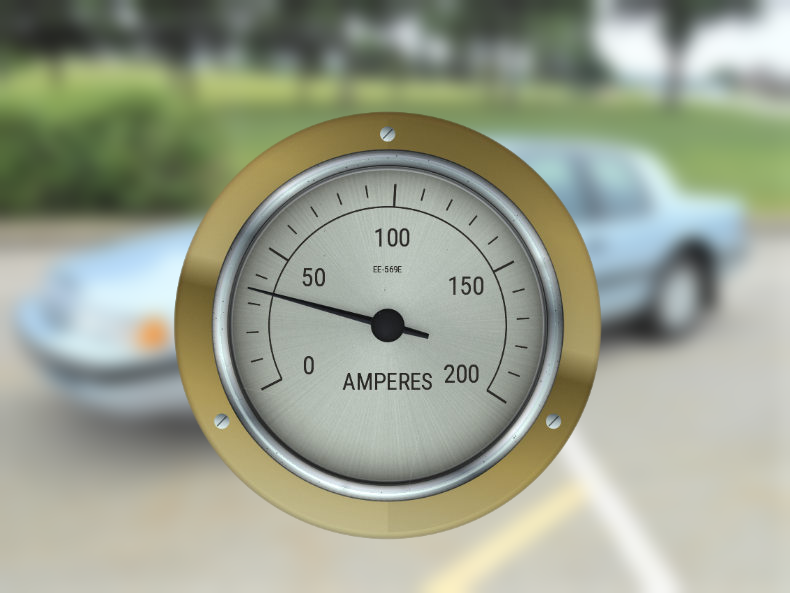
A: 35 A
